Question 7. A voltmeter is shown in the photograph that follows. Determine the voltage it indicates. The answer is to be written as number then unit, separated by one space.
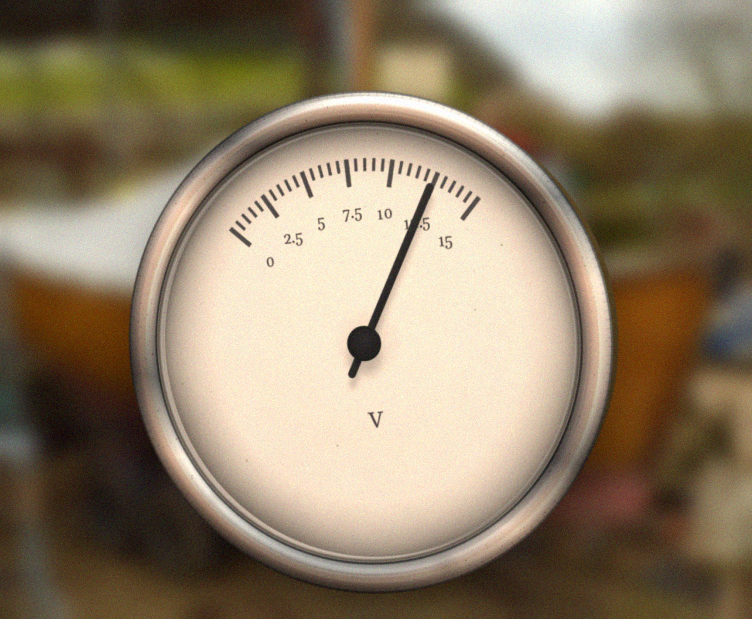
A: 12.5 V
